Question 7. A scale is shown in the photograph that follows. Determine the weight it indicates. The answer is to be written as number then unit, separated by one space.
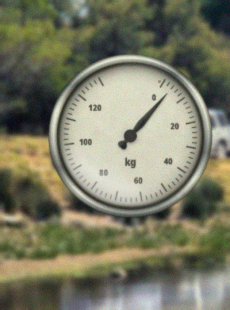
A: 4 kg
